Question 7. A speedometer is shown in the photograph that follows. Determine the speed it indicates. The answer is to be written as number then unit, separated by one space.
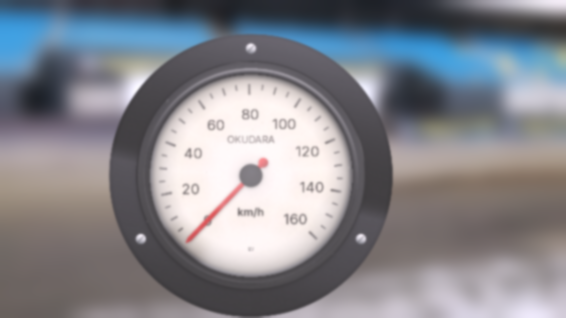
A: 0 km/h
